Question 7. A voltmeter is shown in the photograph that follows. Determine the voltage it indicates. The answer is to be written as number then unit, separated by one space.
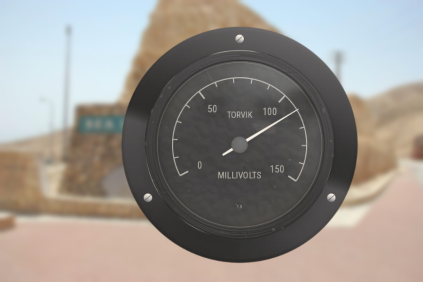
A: 110 mV
